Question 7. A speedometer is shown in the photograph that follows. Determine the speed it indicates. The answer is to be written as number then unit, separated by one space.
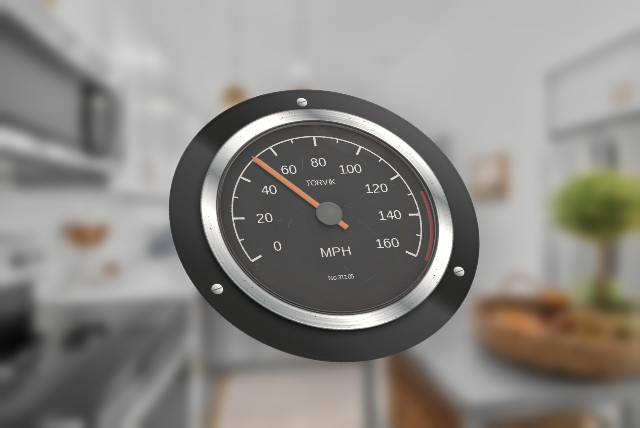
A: 50 mph
